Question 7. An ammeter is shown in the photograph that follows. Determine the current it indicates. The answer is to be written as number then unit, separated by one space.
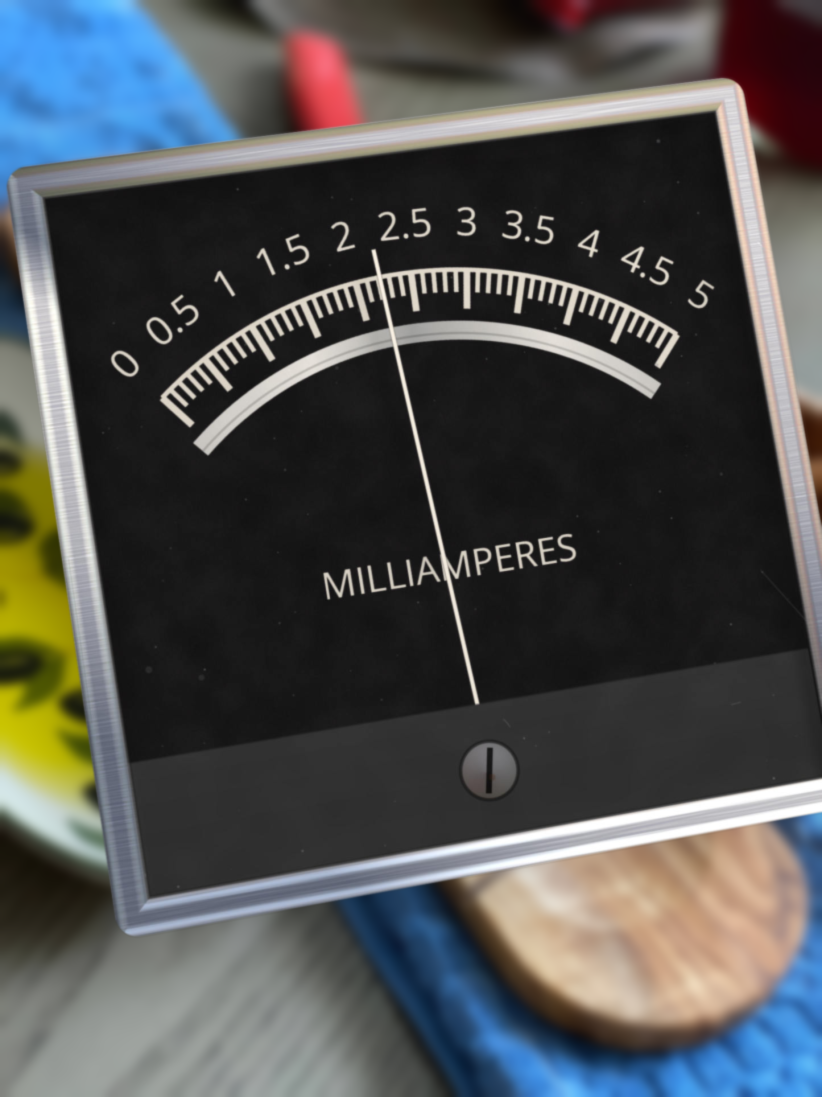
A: 2.2 mA
